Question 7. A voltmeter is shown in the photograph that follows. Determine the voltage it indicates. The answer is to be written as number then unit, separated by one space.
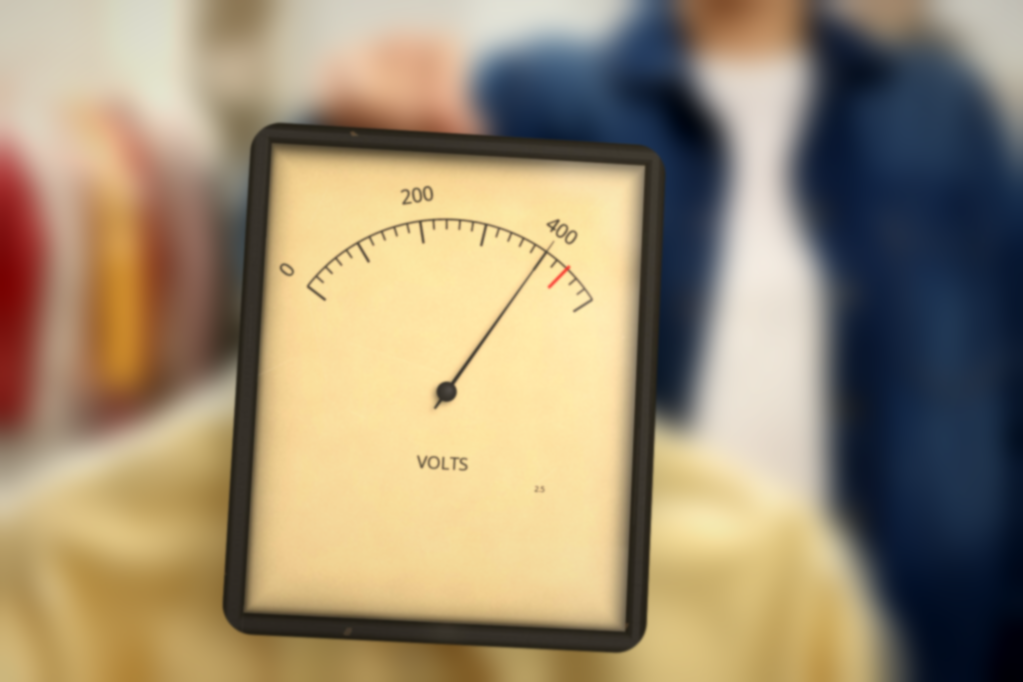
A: 400 V
